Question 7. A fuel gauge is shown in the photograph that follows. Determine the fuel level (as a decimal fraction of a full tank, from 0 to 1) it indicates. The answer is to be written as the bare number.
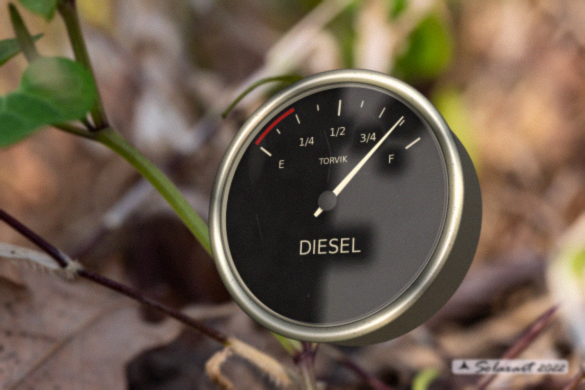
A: 0.875
